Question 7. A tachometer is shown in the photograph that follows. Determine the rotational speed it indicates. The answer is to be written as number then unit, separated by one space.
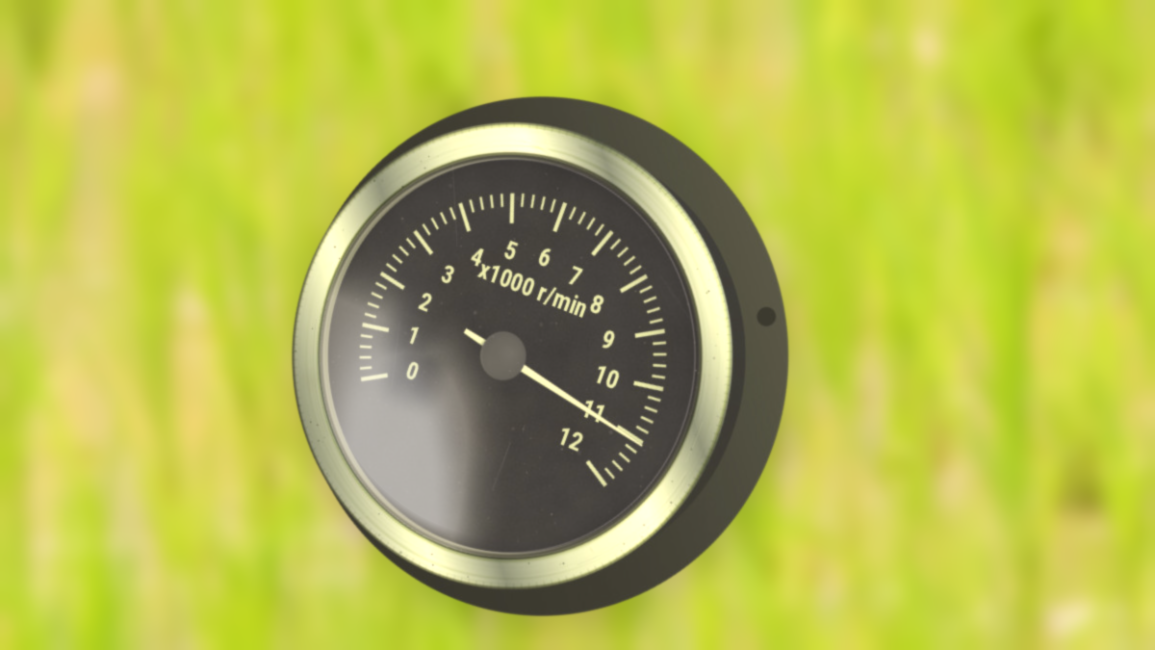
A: 11000 rpm
